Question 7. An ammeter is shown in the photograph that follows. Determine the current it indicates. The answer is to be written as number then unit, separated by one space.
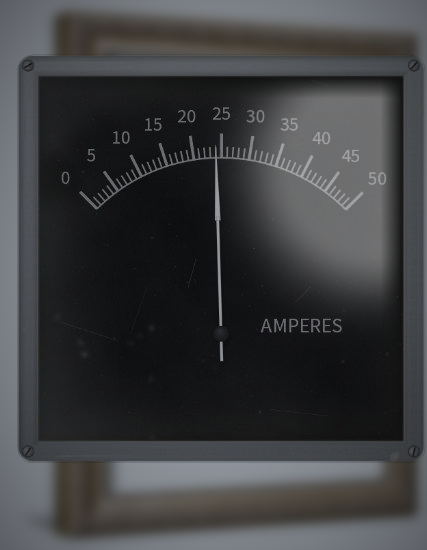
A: 24 A
